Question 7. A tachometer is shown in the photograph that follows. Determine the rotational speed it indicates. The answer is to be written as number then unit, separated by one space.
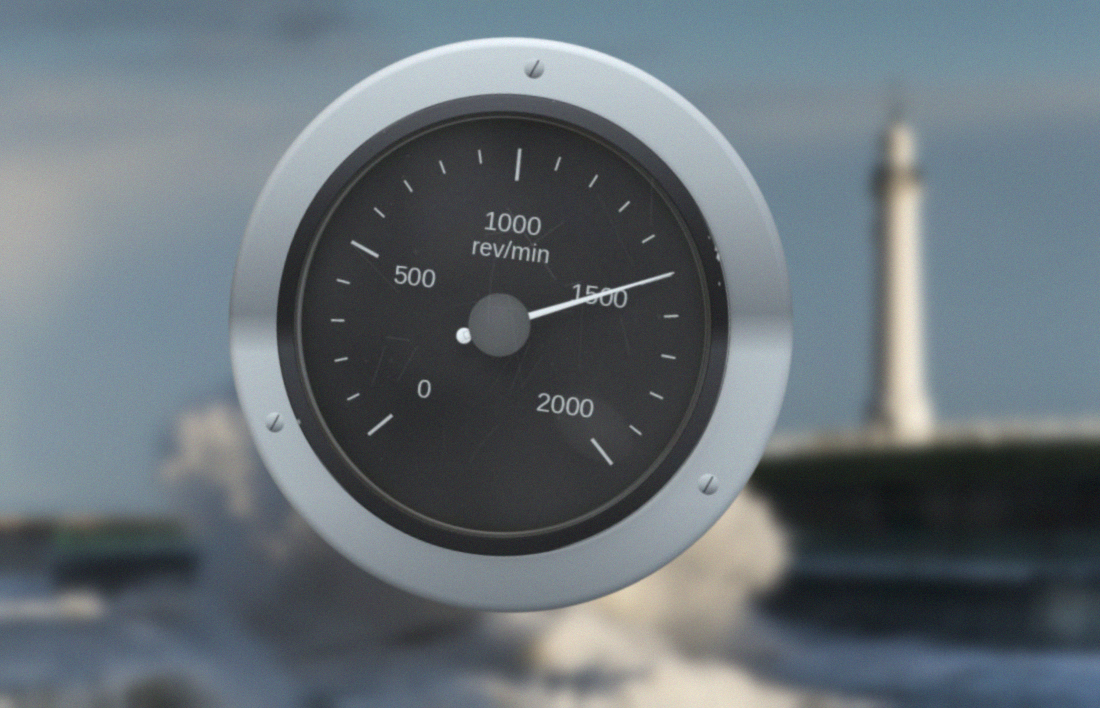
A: 1500 rpm
